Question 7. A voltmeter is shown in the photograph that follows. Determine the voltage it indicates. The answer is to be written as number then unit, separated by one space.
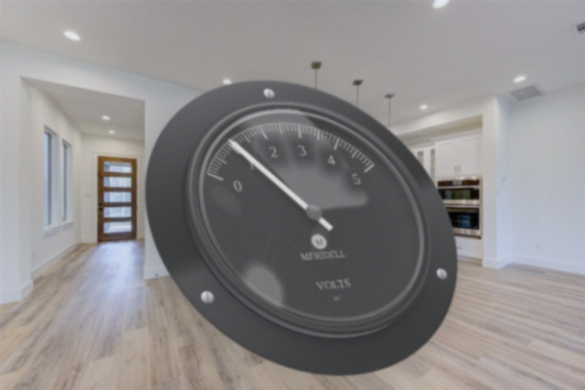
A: 1 V
